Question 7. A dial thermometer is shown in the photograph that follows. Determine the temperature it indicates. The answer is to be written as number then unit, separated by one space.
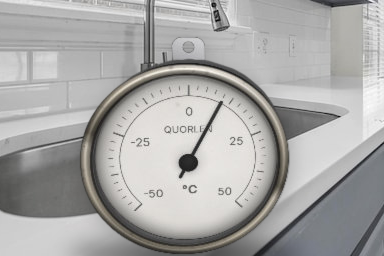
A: 10 °C
